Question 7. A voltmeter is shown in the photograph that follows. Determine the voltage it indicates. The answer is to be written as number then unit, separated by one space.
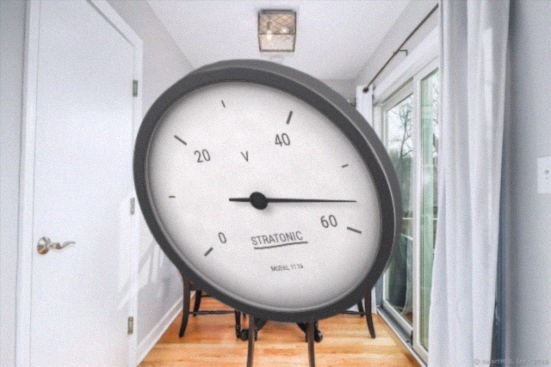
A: 55 V
